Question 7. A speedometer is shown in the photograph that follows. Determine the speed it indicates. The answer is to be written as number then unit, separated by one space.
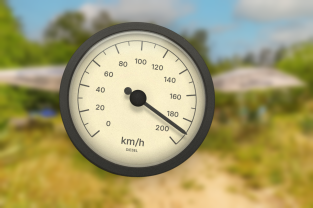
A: 190 km/h
